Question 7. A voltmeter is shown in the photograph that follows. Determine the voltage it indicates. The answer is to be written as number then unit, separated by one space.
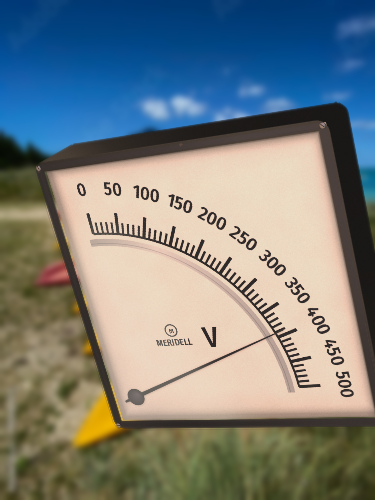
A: 390 V
